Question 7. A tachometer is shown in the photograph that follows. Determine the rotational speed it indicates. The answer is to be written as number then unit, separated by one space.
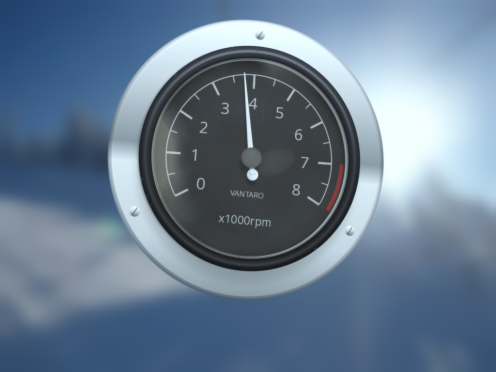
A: 3750 rpm
